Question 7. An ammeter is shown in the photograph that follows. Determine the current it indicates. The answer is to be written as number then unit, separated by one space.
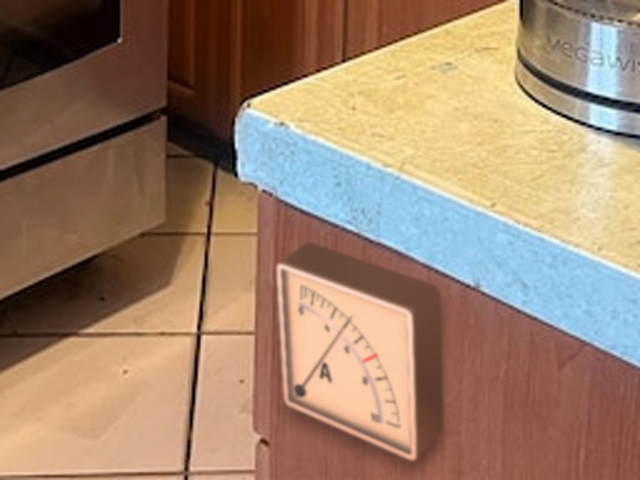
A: 5 A
